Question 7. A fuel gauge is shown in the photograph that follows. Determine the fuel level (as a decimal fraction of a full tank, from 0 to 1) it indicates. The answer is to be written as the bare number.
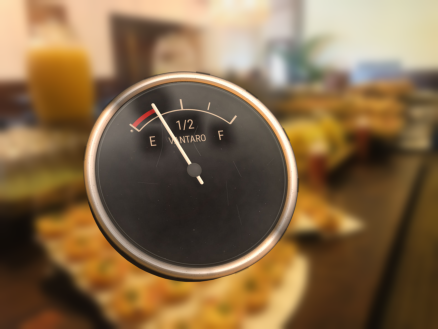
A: 0.25
